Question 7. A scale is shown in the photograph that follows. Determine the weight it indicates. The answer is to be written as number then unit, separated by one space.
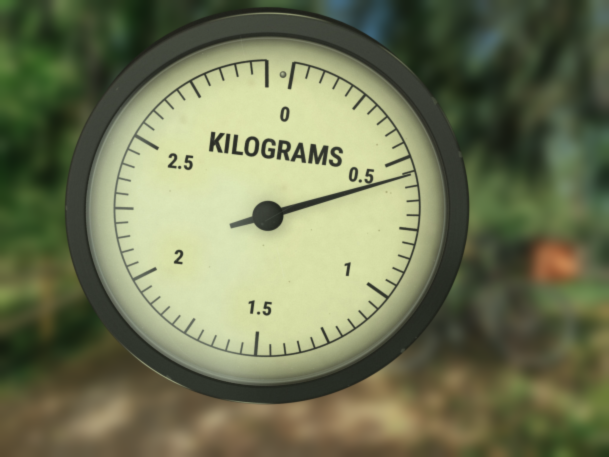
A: 0.55 kg
